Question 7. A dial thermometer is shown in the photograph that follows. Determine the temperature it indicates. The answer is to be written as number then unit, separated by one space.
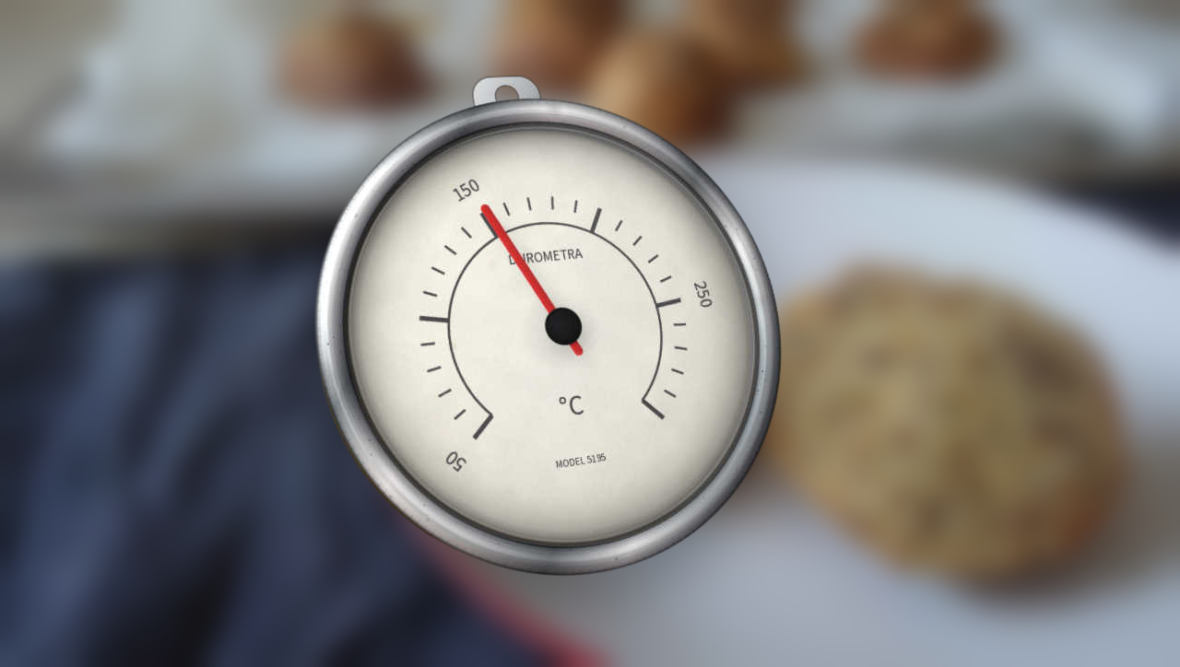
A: 150 °C
